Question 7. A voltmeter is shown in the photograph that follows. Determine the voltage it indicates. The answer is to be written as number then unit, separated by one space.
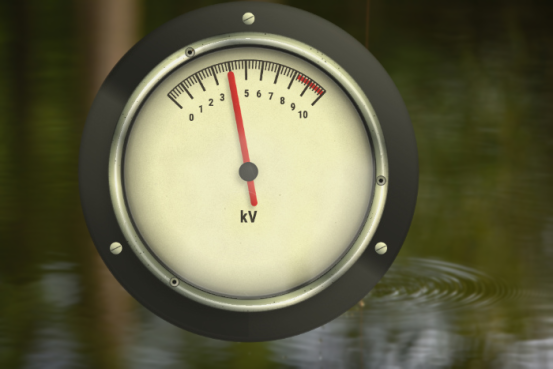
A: 4 kV
